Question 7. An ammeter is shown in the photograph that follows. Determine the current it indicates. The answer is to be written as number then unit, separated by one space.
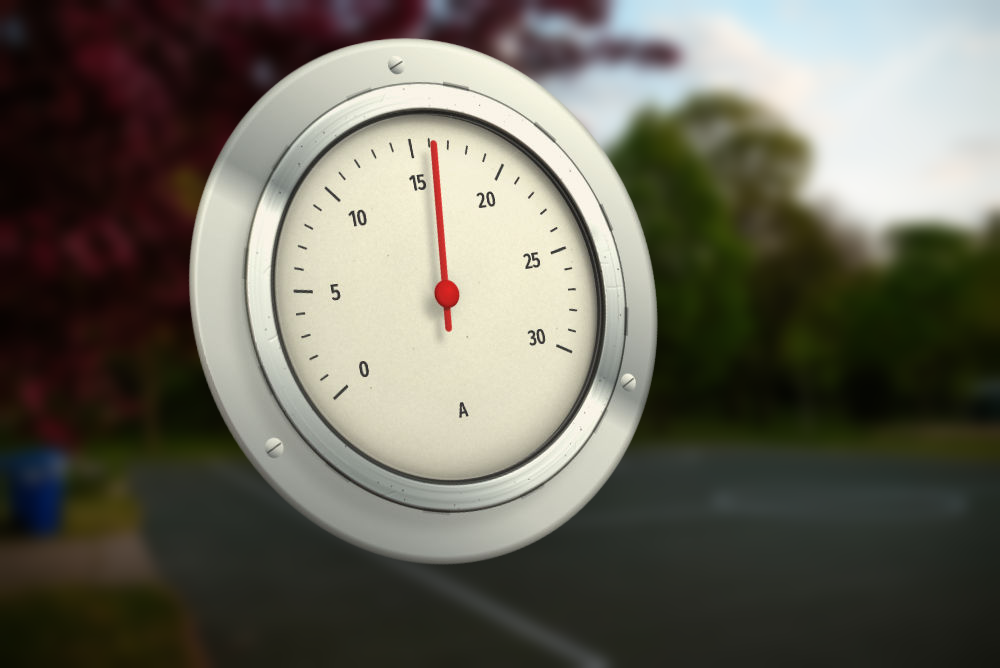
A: 16 A
